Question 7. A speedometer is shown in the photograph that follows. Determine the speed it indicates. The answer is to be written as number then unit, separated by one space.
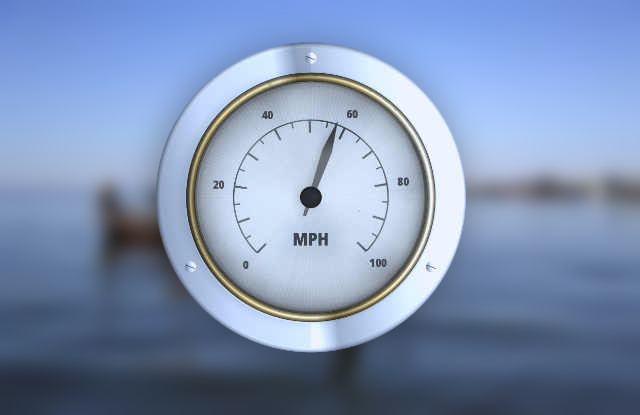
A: 57.5 mph
